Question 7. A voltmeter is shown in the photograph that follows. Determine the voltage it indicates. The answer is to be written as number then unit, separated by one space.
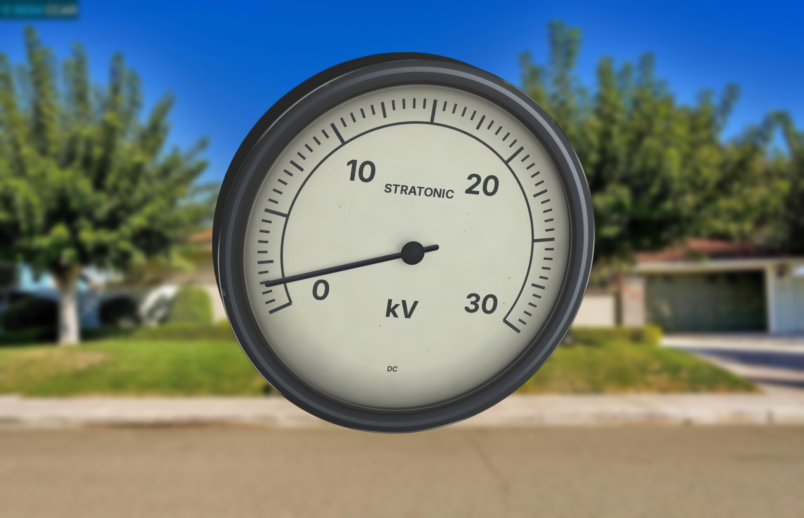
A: 1.5 kV
